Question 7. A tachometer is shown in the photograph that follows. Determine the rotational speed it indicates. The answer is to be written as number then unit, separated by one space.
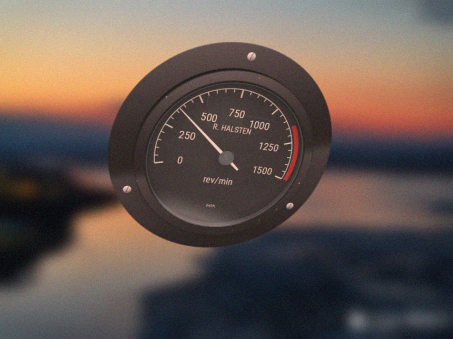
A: 375 rpm
